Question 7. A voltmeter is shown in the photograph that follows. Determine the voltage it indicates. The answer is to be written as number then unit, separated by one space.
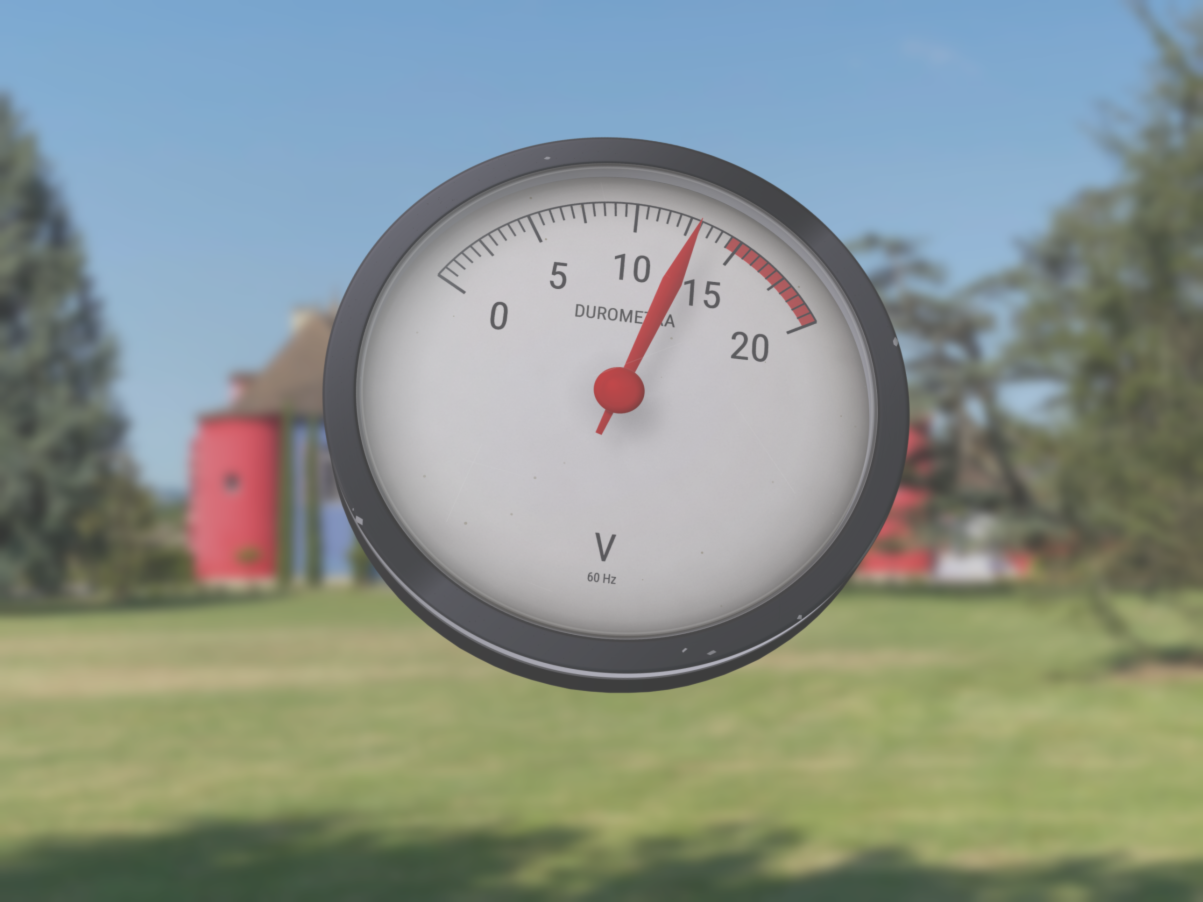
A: 13 V
